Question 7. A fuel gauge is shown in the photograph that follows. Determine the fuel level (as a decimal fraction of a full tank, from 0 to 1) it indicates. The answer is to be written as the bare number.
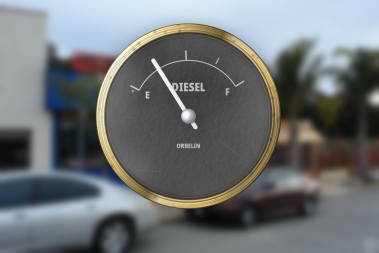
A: 0.25
